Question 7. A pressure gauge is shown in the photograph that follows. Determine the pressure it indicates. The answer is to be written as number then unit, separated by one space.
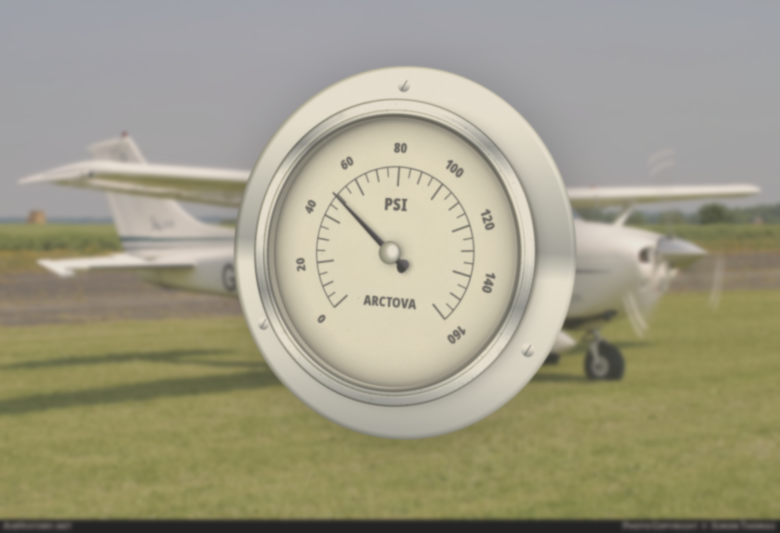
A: 50 psi
